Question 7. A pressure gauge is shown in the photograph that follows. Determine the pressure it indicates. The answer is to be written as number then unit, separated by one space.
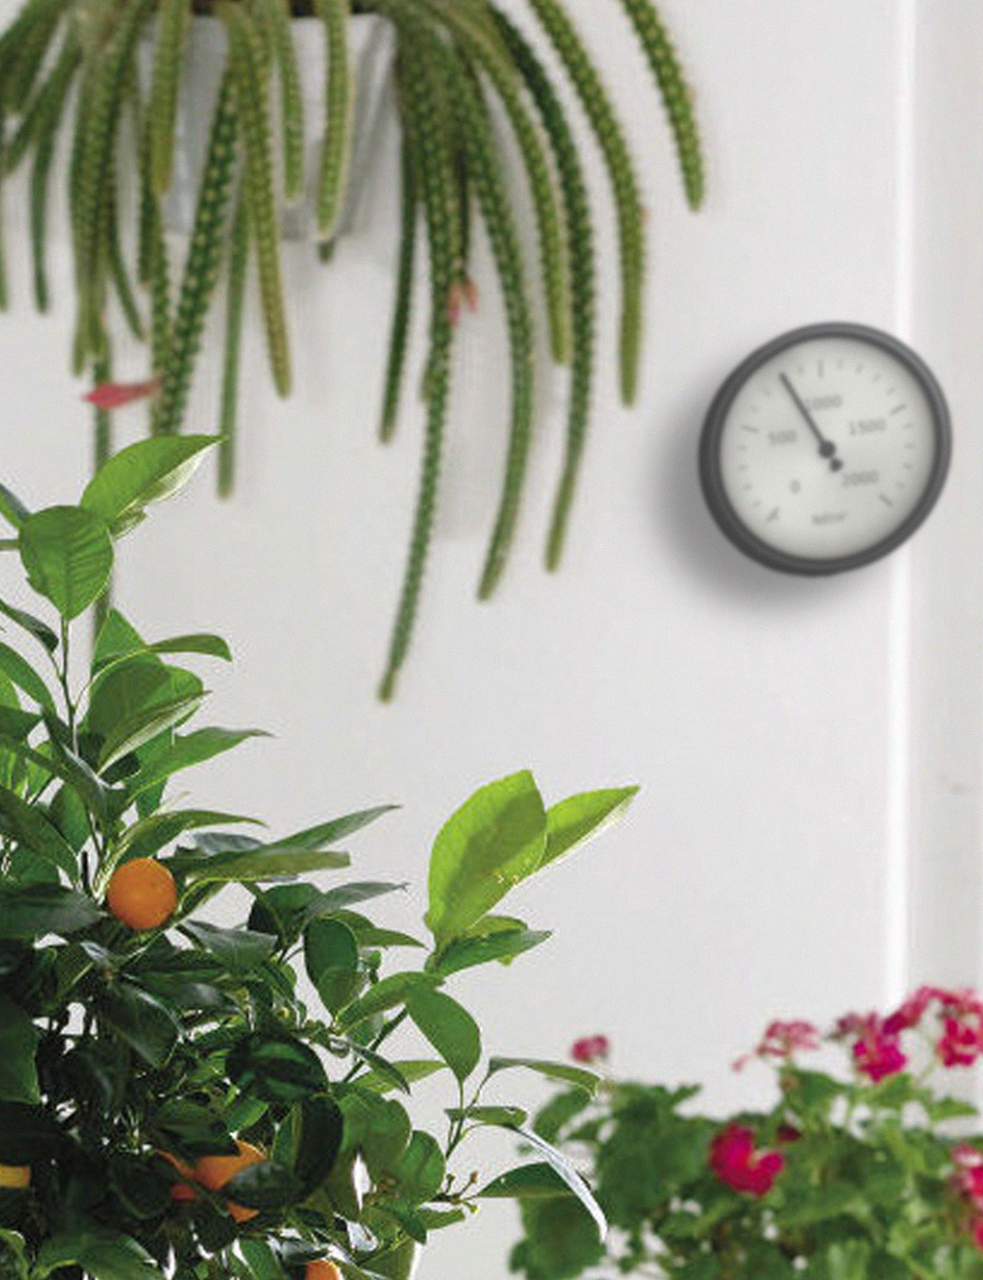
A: 800 psi
